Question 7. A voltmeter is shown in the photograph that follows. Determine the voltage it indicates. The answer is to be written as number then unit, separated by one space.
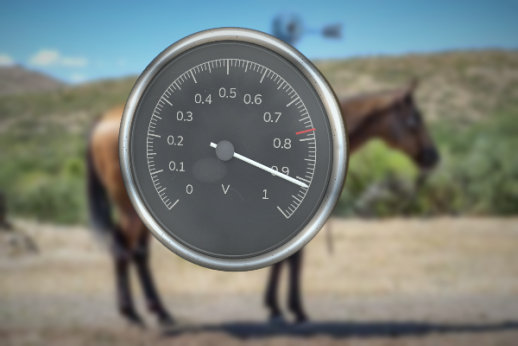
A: 0.91 V
